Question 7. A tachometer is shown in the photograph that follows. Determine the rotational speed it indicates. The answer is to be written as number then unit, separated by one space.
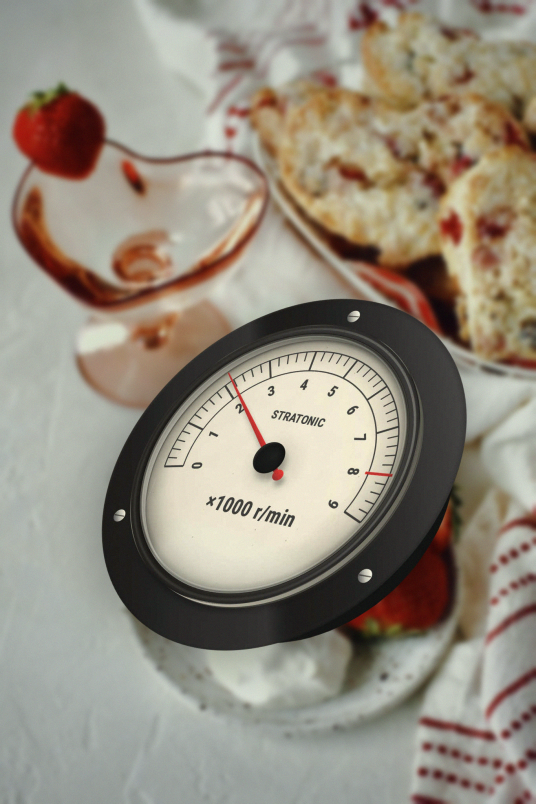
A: 2200 rpm
